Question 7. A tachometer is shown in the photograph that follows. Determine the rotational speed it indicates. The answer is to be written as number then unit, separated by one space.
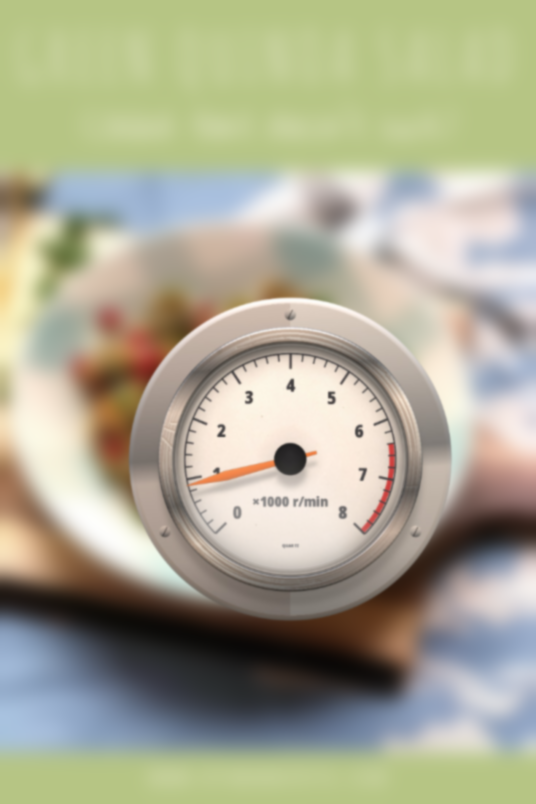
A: 900 rpm
